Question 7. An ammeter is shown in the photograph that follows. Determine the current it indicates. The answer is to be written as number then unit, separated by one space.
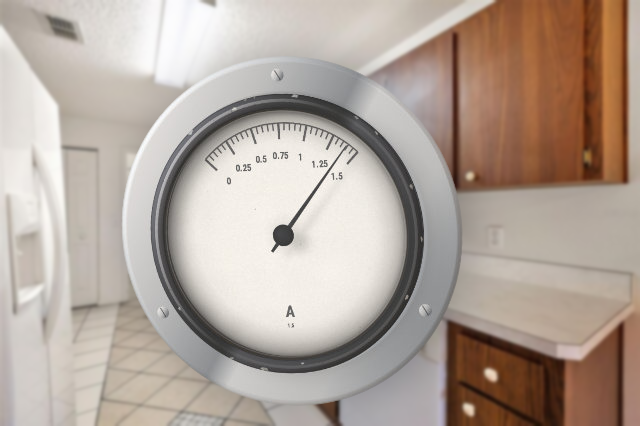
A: 1.4 A
